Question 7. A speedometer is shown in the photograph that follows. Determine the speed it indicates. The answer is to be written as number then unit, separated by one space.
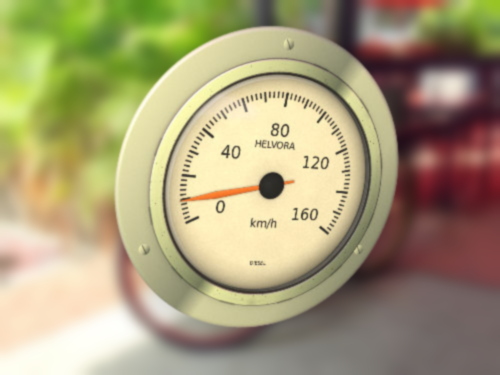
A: 10 km/h
